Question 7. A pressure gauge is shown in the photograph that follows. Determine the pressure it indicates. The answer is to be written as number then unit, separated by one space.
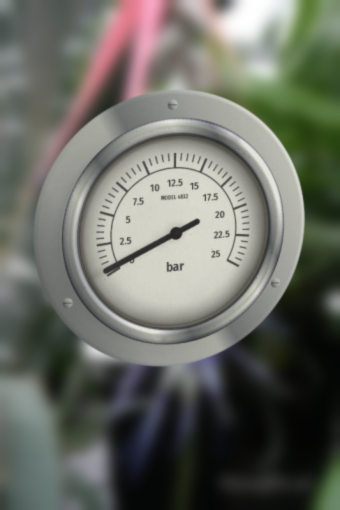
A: 0.5 bar
